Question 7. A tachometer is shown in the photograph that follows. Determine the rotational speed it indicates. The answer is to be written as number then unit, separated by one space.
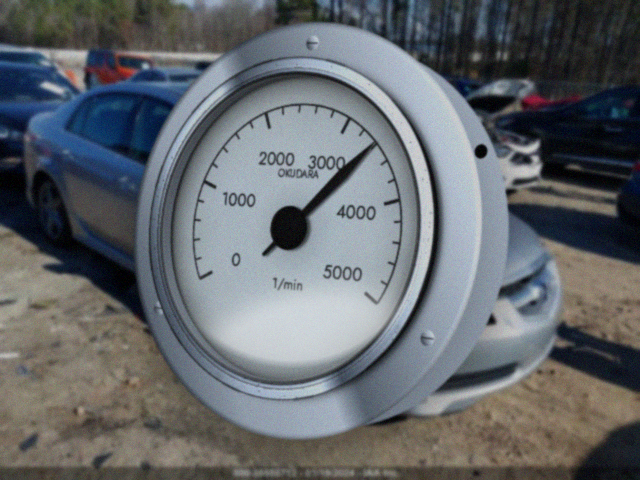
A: 3400 rpm
